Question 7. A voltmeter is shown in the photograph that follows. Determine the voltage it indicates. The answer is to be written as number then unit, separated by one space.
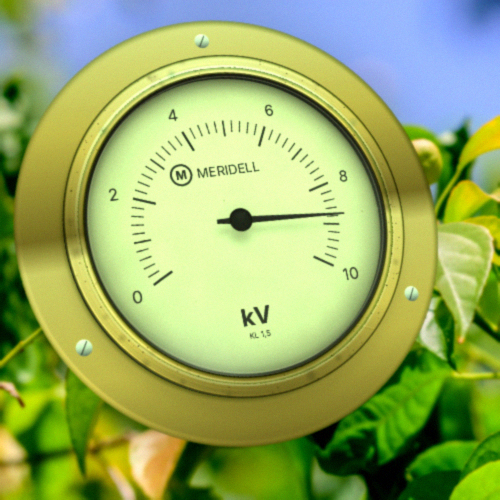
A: 8.8 kV
